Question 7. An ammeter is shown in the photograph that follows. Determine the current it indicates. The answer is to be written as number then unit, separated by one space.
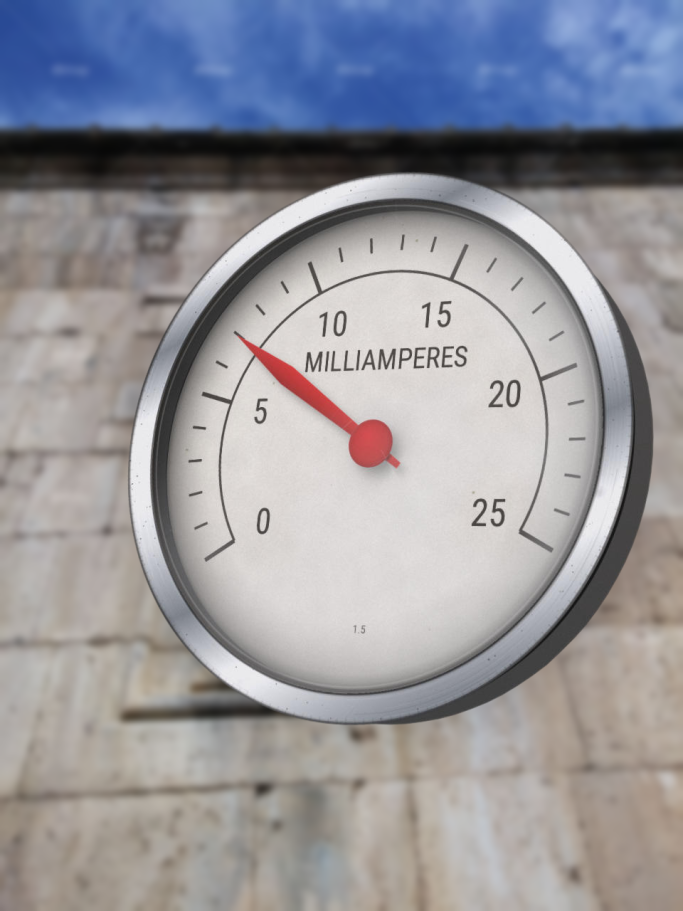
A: 7 mA
